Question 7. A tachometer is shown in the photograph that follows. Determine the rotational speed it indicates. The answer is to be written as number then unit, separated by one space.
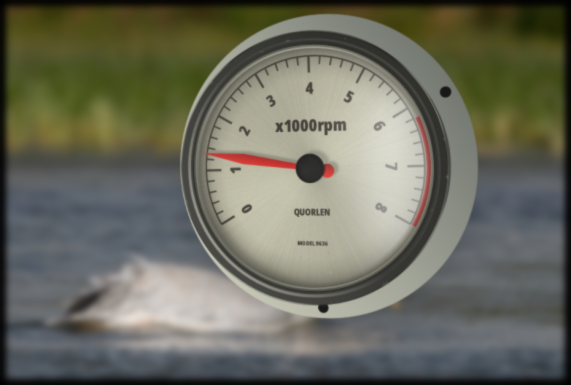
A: 1300 rpm
